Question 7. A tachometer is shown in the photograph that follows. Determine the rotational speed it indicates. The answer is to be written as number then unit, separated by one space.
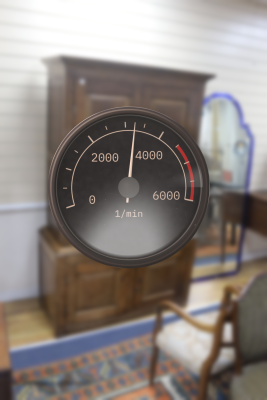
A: 3250 rpm
